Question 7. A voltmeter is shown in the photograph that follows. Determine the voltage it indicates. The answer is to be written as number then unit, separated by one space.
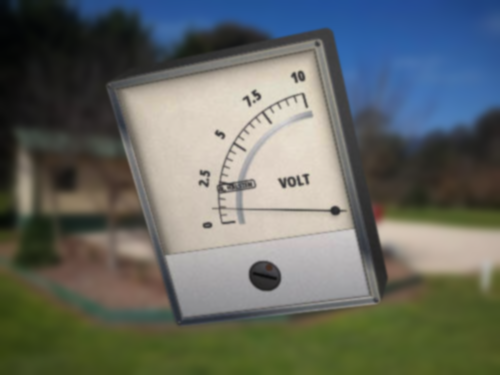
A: 1 V
